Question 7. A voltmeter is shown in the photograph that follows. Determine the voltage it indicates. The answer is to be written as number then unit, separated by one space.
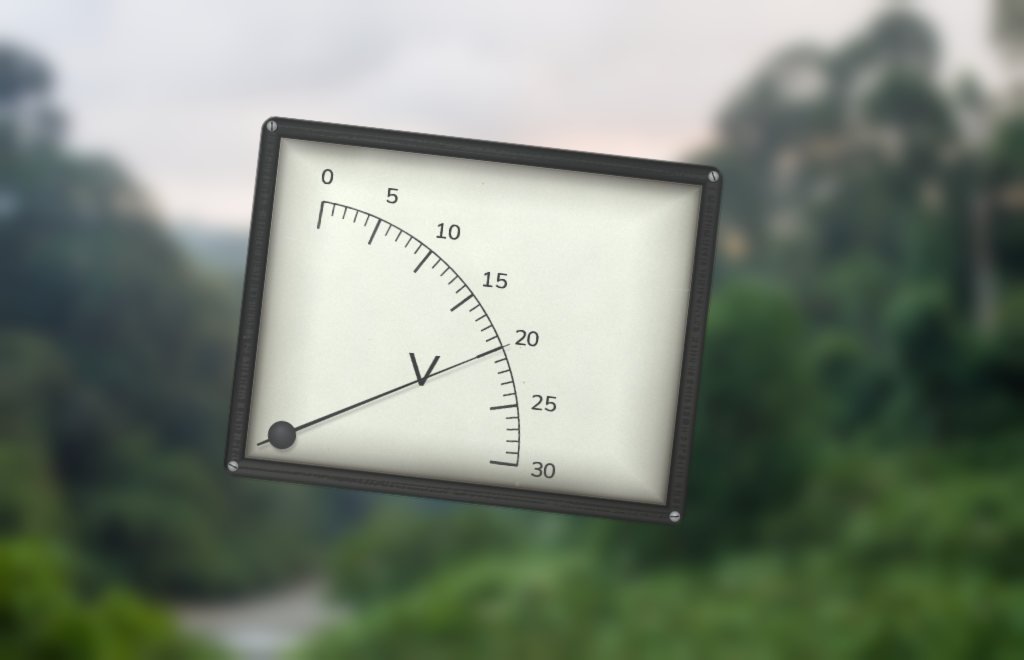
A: 20 V
